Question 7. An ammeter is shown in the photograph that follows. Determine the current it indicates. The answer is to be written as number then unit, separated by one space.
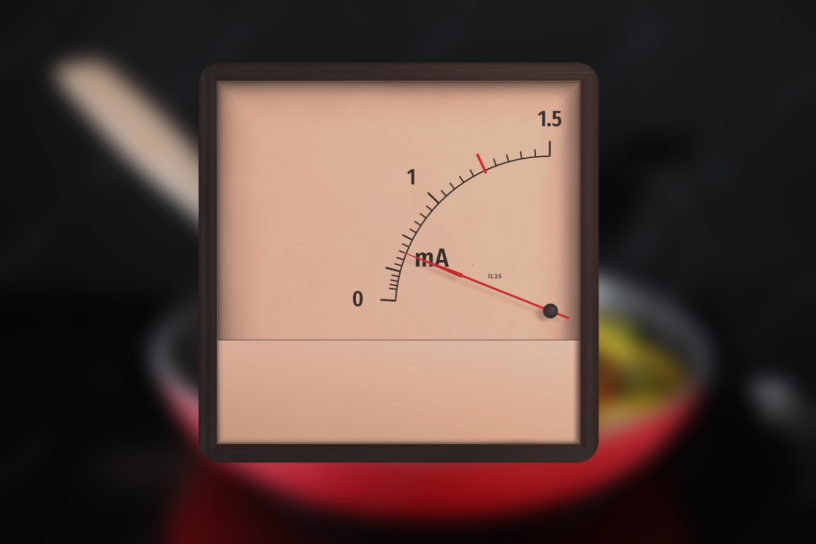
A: 0.65 mA
